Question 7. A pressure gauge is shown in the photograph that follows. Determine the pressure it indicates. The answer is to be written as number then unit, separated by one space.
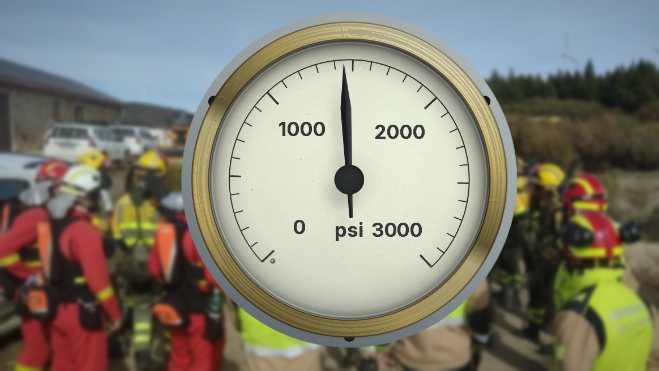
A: 1450 psi
